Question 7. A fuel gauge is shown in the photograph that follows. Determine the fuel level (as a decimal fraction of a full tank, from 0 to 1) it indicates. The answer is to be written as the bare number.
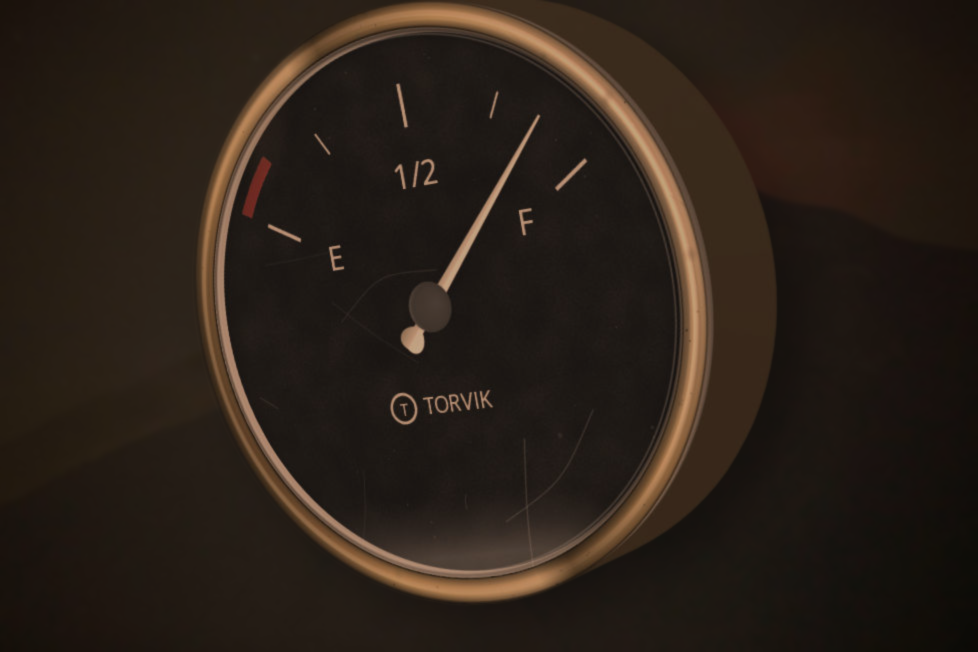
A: 0.875
